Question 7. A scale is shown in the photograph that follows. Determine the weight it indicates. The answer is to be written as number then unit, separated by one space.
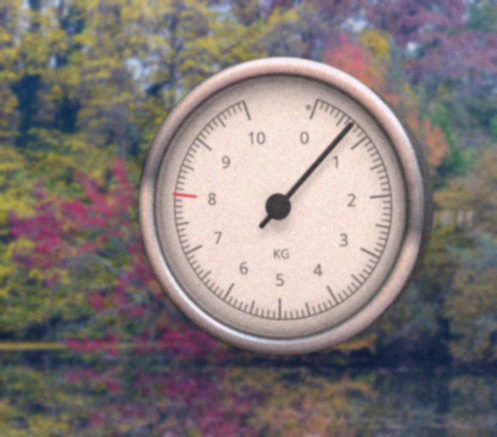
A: 0.7 kg
